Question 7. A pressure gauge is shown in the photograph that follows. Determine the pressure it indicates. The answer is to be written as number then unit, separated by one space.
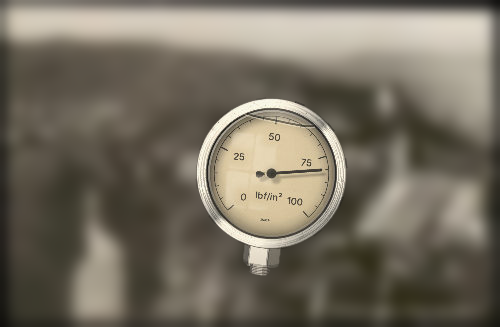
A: 80 psi
